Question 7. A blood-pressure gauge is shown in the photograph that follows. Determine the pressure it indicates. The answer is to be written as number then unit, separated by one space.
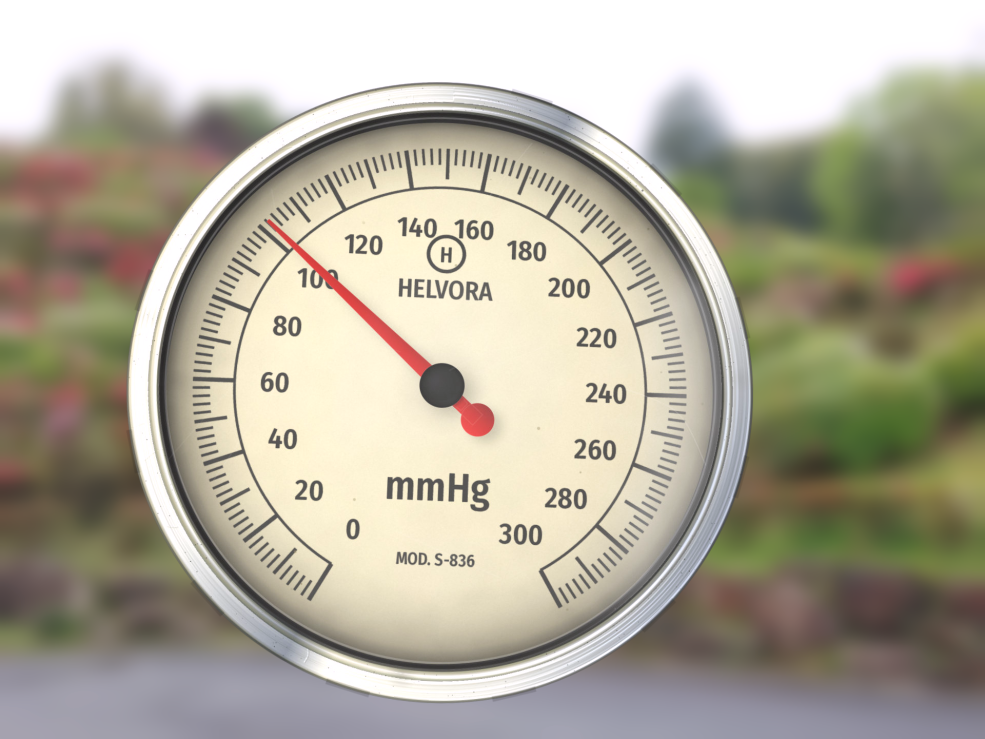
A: 102 mmHg
